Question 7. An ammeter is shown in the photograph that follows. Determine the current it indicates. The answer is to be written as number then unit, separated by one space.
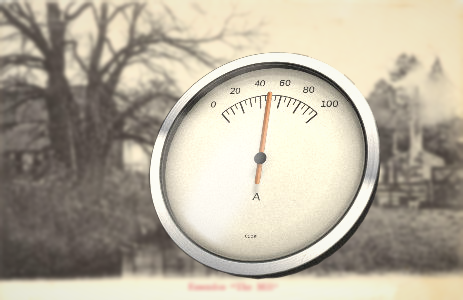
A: 50 A
